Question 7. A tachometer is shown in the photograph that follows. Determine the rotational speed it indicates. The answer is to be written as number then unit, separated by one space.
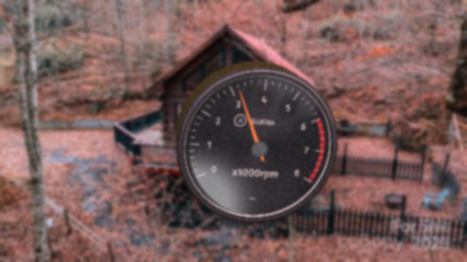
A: 3200 rpm
